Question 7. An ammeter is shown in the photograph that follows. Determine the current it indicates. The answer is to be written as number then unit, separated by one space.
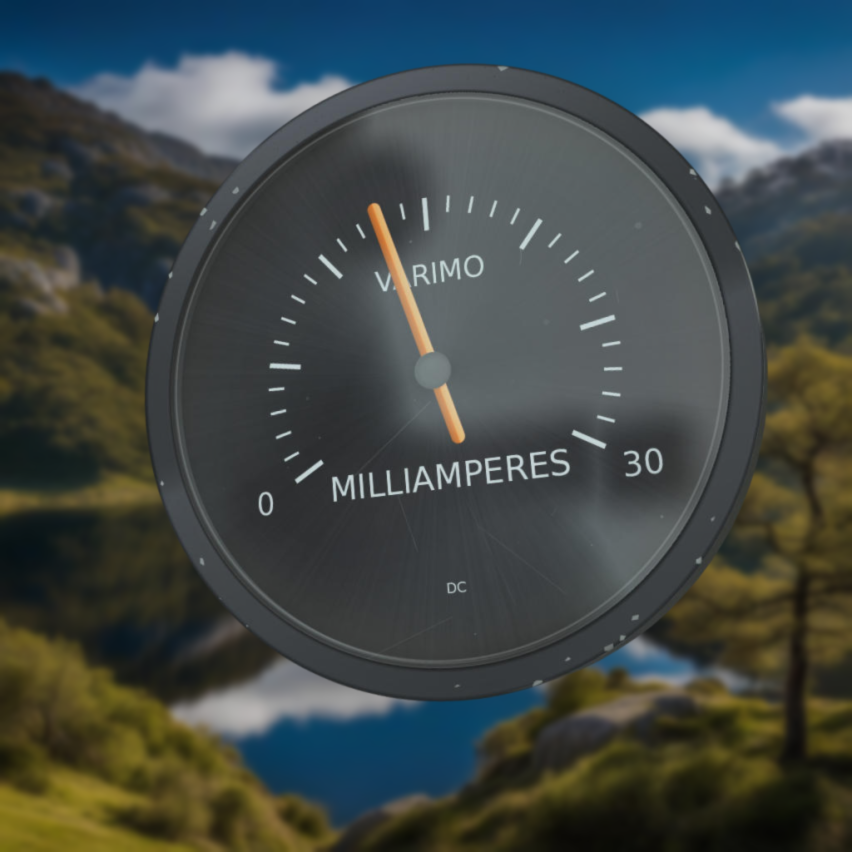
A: 13 mA
